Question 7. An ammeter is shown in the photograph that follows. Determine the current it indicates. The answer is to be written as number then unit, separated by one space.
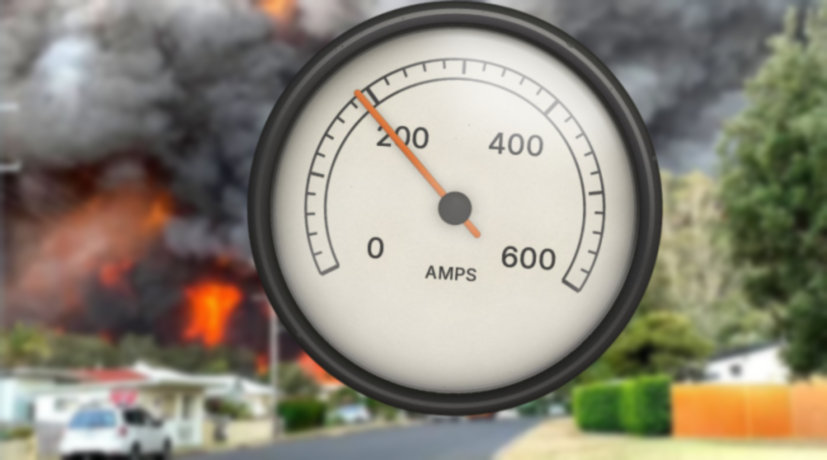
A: 190 A
